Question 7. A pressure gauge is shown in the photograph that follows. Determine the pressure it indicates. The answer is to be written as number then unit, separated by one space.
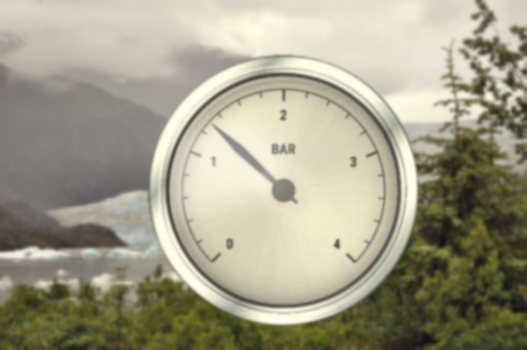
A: 1.3 bar
